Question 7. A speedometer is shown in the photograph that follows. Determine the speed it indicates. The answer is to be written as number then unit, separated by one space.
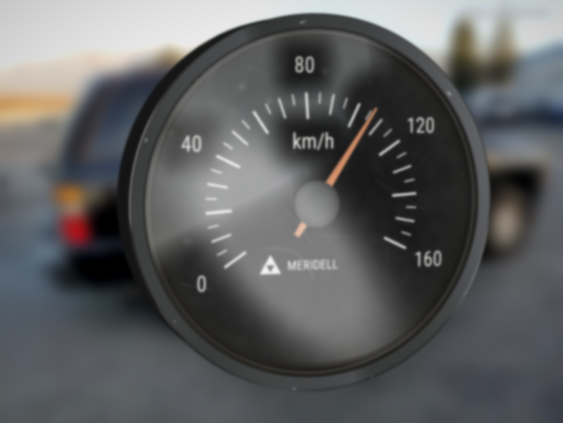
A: 105 km/h
